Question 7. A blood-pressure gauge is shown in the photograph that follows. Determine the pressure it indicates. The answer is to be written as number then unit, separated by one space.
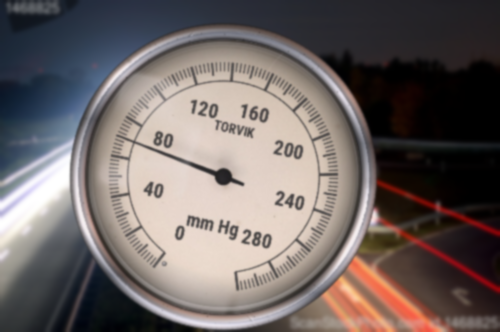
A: 70 mmHg
